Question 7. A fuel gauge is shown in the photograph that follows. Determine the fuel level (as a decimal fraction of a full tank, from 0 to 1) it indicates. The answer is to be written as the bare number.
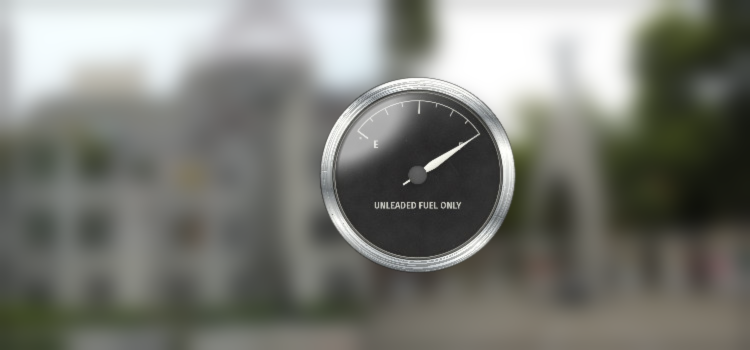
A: 1
